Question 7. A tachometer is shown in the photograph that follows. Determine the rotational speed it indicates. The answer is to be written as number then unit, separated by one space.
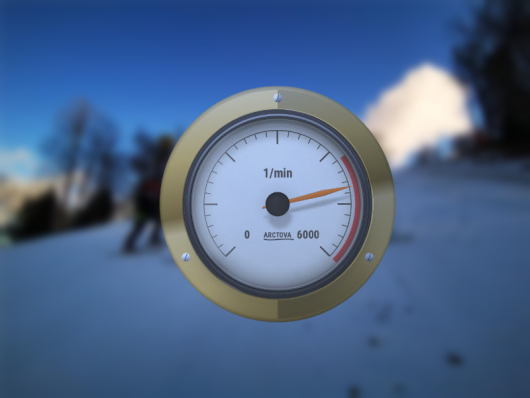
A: 4700 rpm
